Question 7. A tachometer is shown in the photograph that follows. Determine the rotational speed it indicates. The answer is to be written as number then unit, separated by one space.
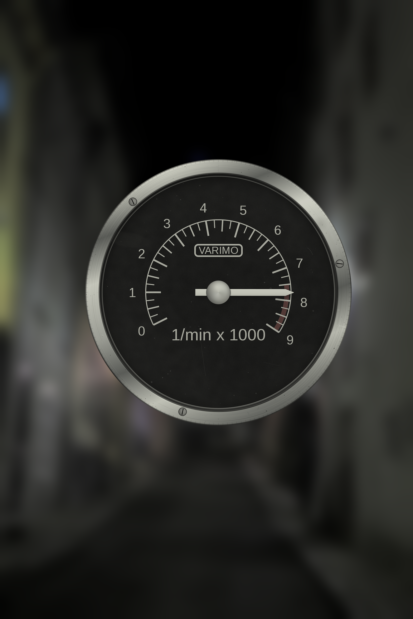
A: 7750 rpm
